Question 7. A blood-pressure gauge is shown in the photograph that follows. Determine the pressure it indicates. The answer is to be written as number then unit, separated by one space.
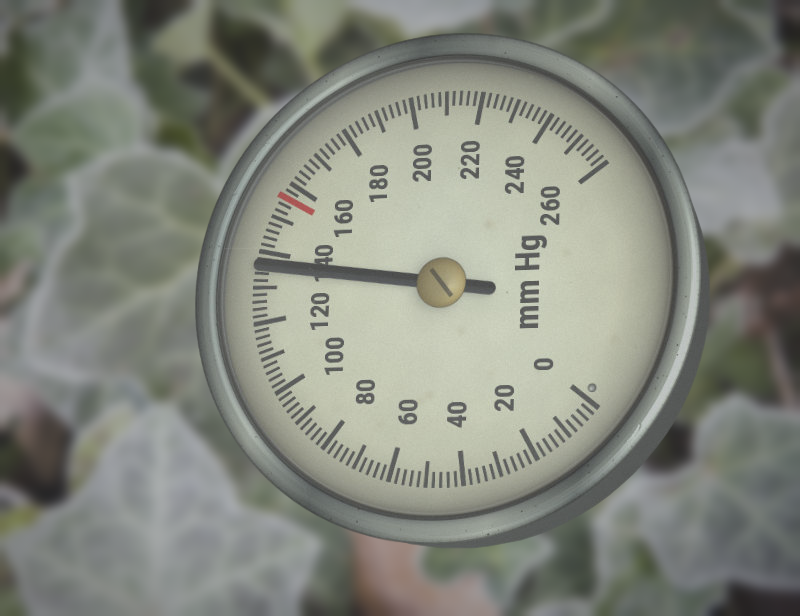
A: 136 mmHg
